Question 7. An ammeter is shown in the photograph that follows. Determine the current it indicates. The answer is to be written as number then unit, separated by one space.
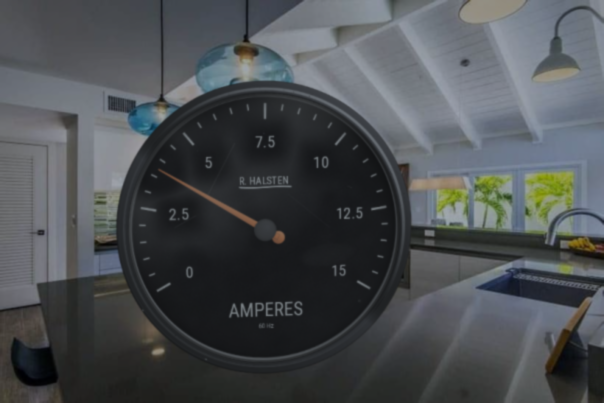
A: 3.75 A
